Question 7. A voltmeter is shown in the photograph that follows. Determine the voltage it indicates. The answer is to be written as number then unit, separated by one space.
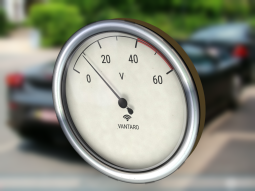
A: 10 V
